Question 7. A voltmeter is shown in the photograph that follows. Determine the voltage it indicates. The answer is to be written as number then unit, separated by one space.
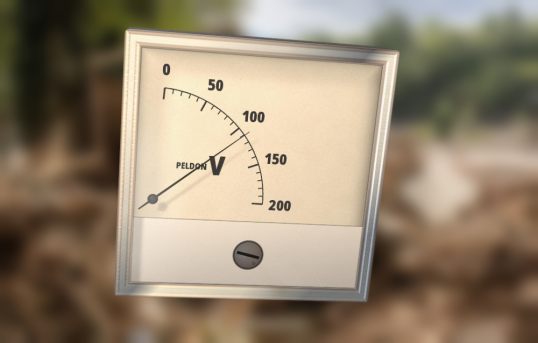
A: 110 V
